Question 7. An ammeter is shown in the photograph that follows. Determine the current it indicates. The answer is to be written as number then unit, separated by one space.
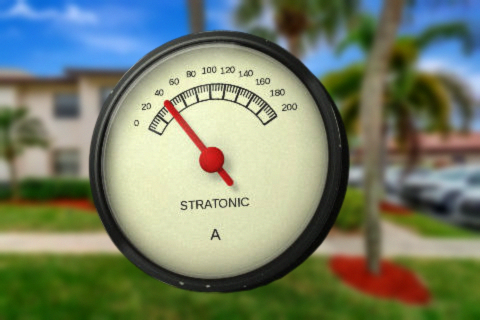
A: 40 A
